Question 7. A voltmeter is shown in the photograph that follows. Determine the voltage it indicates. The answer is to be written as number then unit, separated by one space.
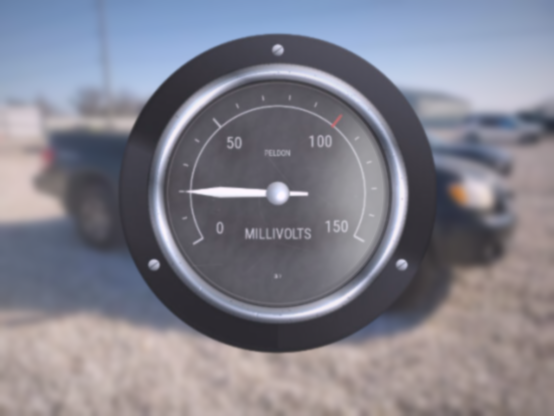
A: 20 mV
